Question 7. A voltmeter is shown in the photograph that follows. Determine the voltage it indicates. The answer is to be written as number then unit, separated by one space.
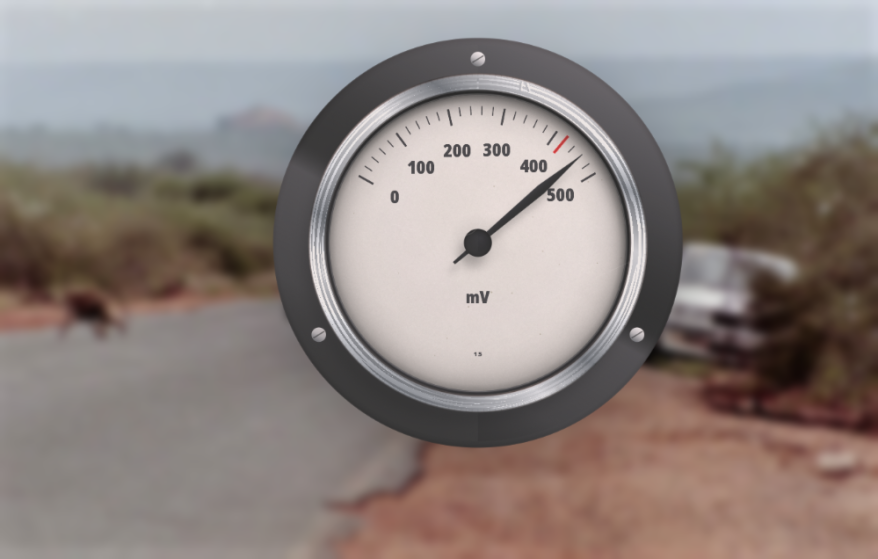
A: 460 mV
